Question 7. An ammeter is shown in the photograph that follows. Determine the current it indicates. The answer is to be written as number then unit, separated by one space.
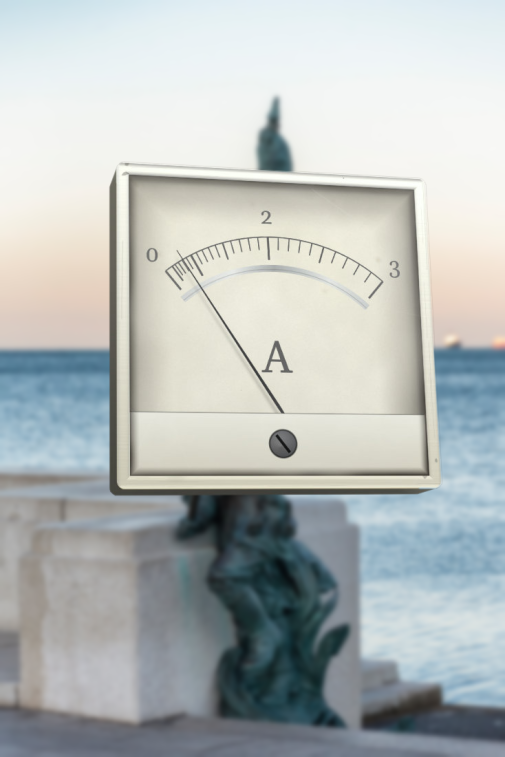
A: 0.8 A
